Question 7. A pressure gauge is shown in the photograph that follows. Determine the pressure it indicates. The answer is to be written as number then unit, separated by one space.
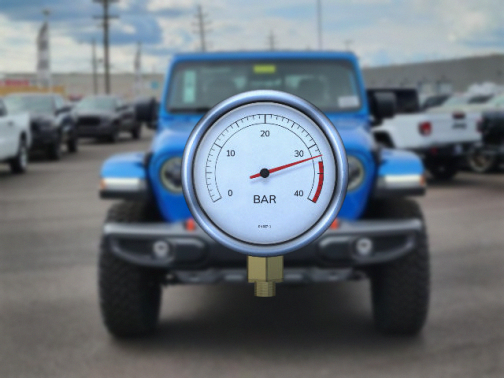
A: 32 bar
